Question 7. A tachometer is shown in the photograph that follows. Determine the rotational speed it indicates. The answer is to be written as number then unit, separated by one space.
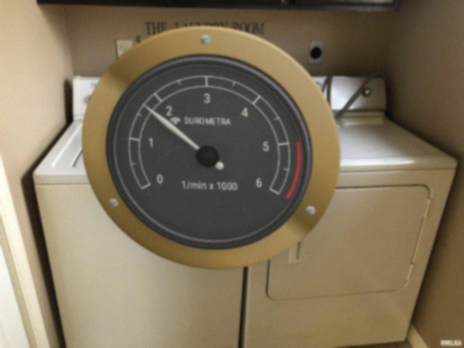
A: 1750 rpm
